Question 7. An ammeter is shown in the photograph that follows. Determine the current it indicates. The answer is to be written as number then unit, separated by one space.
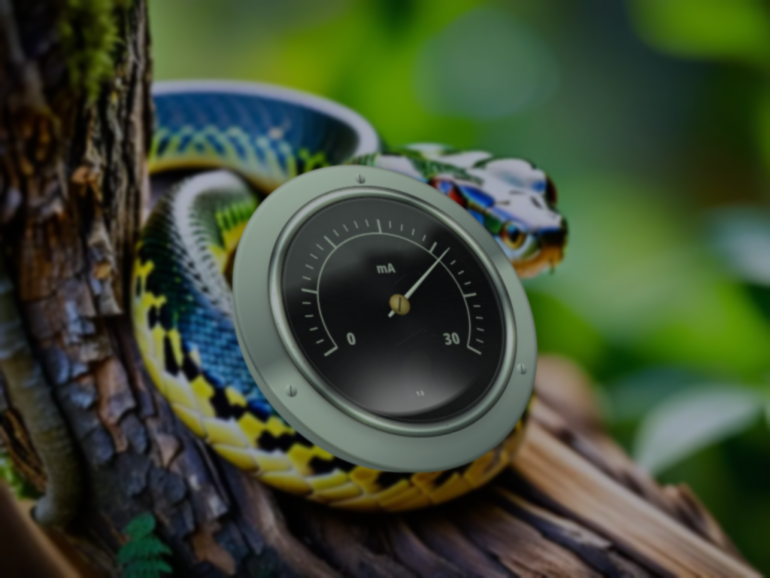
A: 21 mA
